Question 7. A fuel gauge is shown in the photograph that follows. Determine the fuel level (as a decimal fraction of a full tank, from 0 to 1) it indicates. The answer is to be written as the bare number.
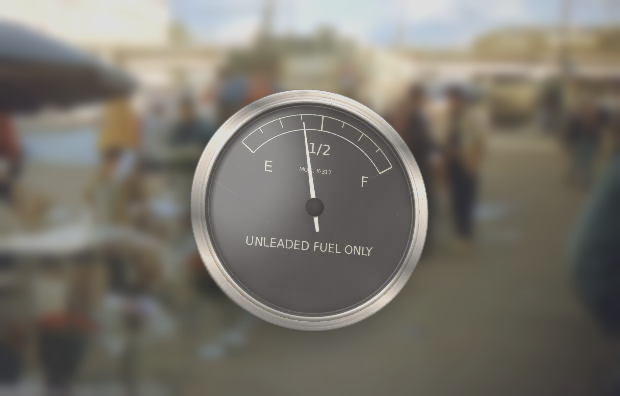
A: 0.375
